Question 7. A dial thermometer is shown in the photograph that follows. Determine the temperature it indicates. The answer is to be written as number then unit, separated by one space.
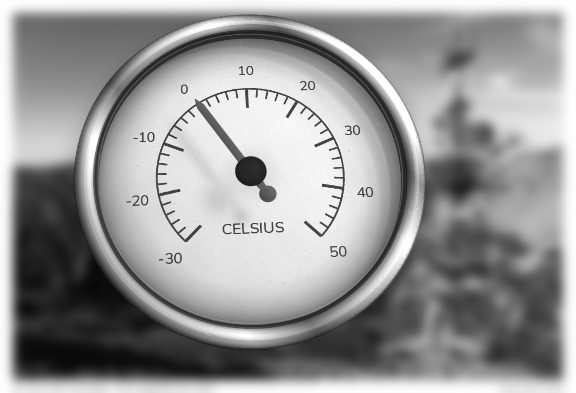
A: 0 °C
